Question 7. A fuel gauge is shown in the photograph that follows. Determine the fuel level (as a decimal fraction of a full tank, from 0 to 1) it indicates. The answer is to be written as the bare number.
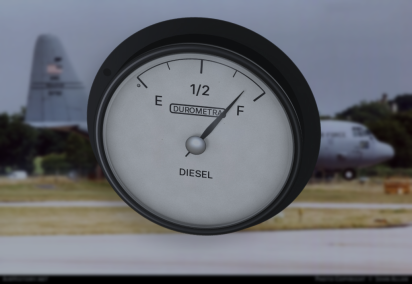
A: 0.875
